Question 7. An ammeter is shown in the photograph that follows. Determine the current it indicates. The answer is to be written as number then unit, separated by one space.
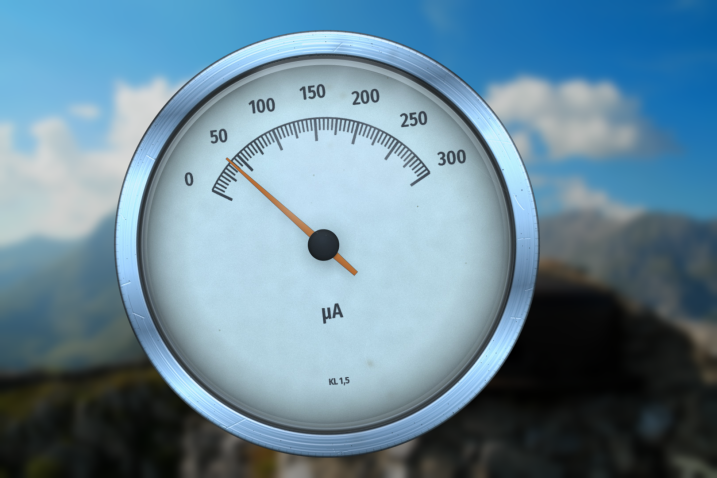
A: 40 µA
